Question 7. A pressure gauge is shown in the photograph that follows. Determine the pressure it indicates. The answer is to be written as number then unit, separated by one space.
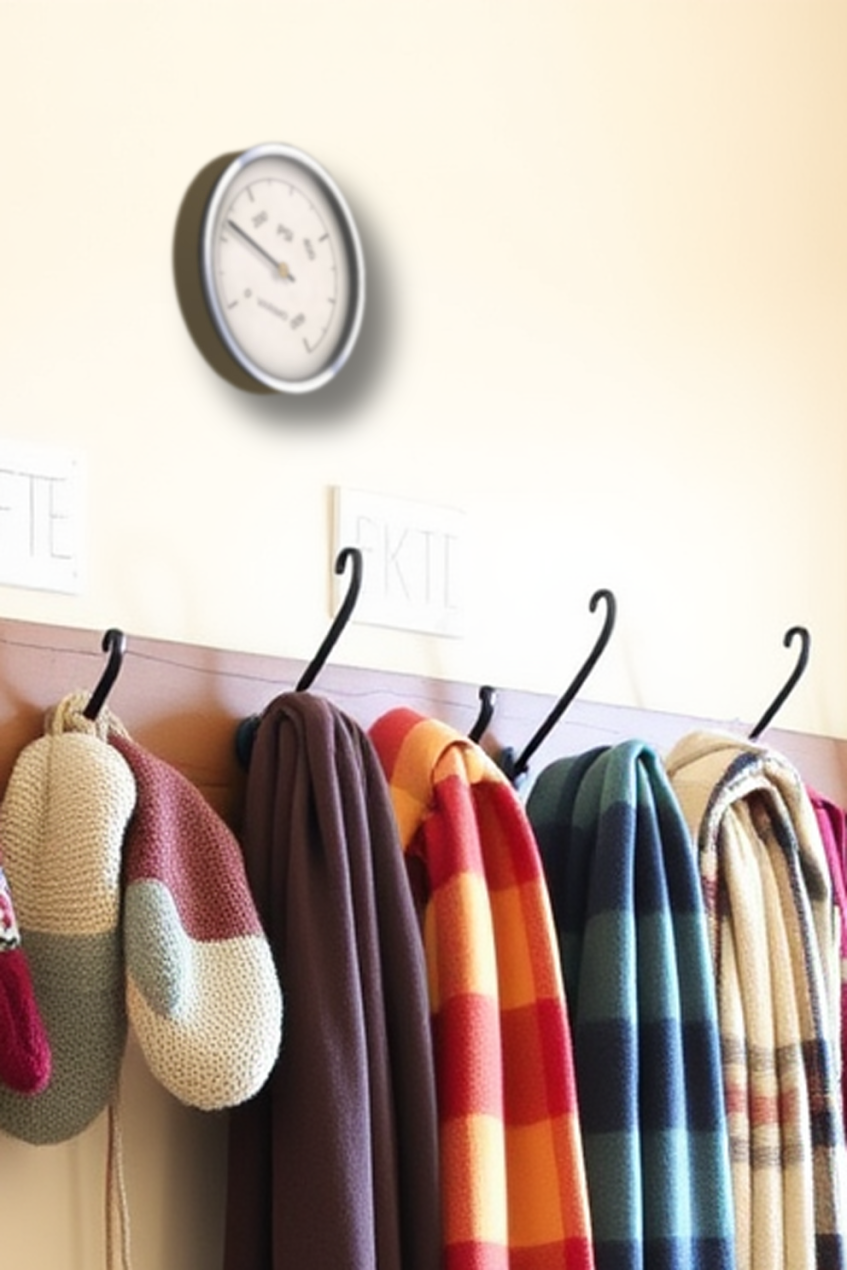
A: 125 psi
